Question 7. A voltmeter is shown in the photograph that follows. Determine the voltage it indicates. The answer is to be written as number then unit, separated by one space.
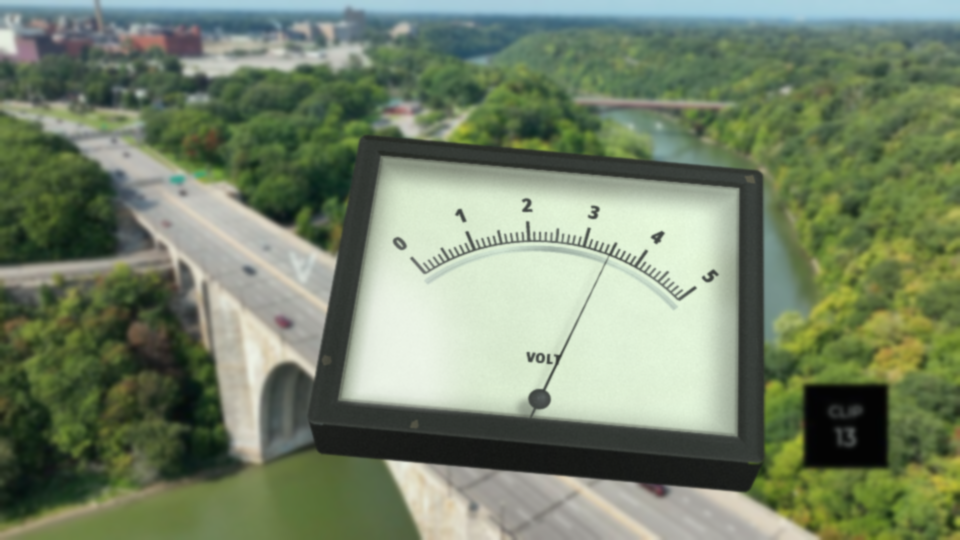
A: 3.5 V
